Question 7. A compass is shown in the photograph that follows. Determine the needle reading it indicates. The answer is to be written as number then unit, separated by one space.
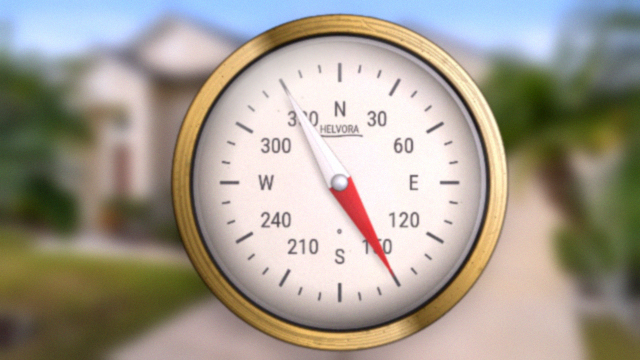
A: 150 °
